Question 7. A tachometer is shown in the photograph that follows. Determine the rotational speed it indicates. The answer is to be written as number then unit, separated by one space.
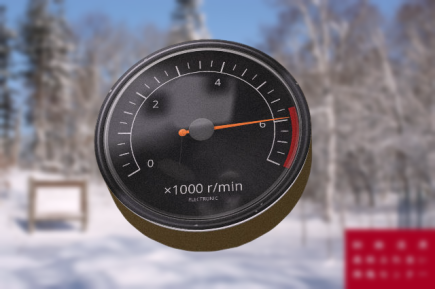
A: 6000 rpm
